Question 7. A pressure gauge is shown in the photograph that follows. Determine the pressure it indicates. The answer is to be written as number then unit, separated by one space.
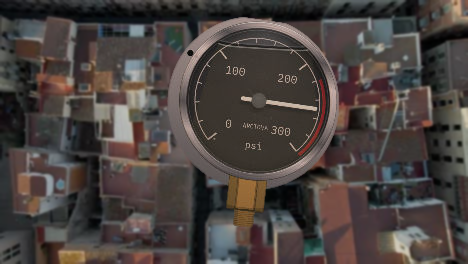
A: 250 psi
